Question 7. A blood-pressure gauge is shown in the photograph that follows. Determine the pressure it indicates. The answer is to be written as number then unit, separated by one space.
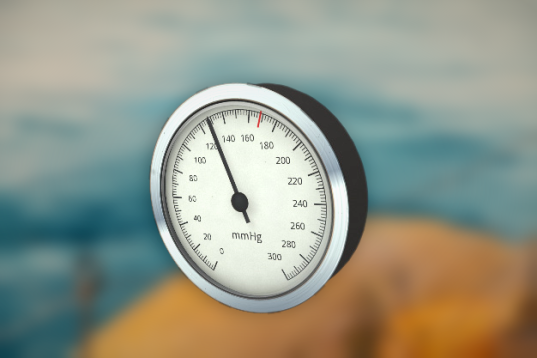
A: 130 mmHg
